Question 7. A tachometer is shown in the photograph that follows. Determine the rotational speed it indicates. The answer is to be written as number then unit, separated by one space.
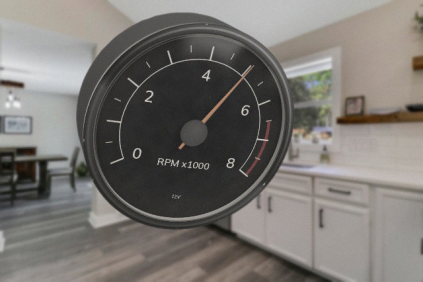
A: 5000 rpm
